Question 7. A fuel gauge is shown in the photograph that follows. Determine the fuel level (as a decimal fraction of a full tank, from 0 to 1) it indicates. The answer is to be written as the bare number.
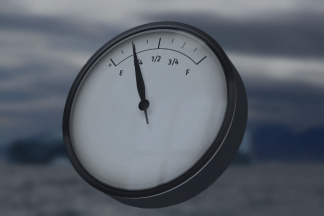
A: 0.25
